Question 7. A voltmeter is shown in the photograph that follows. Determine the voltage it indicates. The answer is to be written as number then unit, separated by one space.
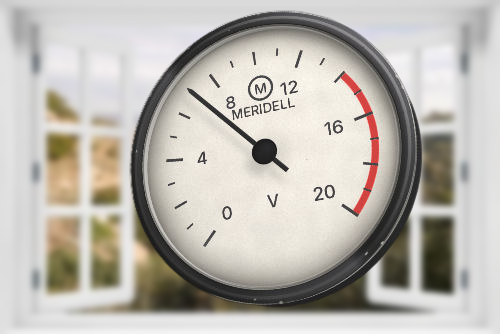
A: 7 V
